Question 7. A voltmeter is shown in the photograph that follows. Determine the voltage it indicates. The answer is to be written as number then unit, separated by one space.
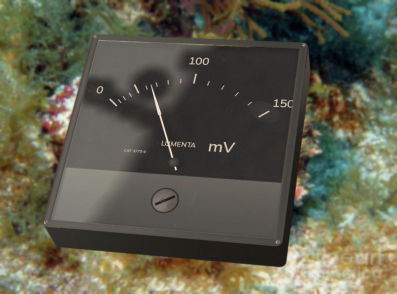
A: 65 mV
